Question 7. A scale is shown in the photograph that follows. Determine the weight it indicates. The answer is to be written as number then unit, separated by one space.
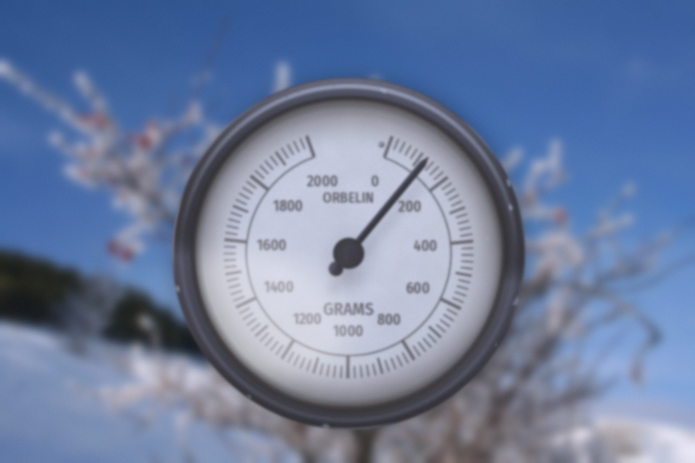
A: 120 g
